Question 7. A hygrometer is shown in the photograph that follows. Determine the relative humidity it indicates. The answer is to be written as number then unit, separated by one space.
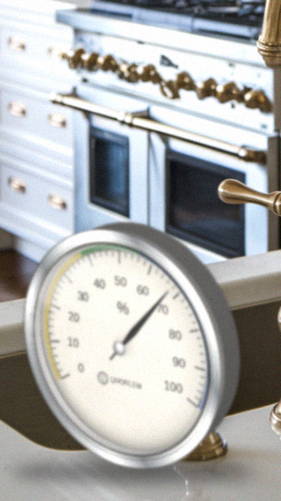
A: 68 %
